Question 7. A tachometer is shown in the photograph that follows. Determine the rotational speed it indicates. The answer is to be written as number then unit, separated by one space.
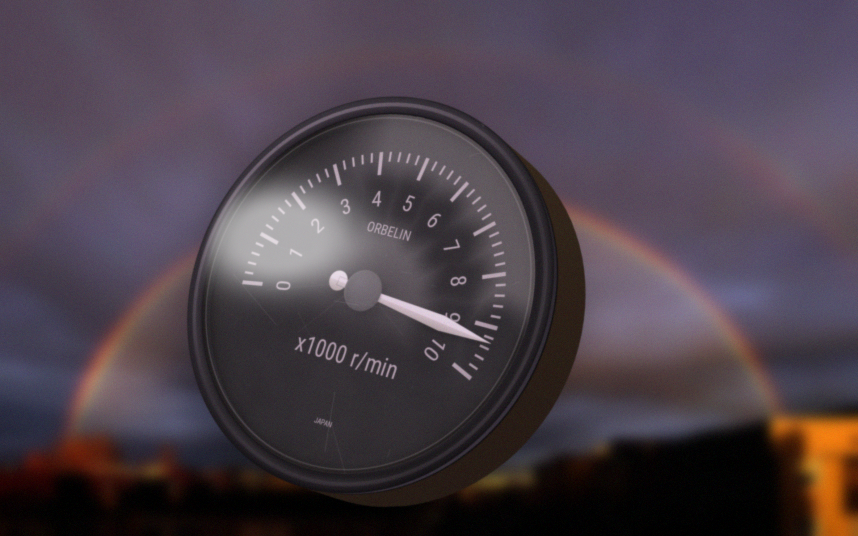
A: 9300 rpm
